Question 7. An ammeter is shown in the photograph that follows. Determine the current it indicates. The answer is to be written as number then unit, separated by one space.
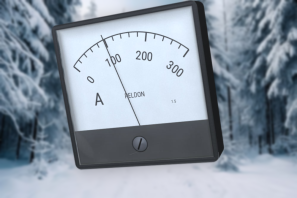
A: 100 A
